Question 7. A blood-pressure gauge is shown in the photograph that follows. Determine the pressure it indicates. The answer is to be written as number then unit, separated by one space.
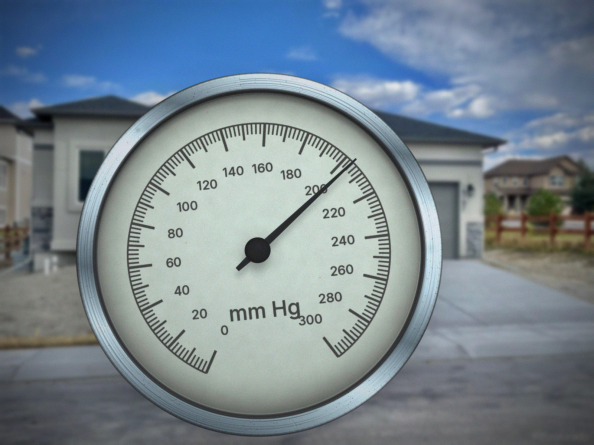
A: 204 mmHg
